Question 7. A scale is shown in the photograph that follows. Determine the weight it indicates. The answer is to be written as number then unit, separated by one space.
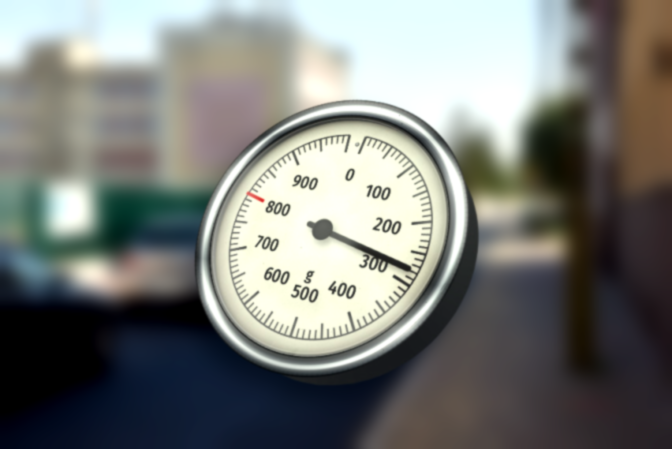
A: 280 g
